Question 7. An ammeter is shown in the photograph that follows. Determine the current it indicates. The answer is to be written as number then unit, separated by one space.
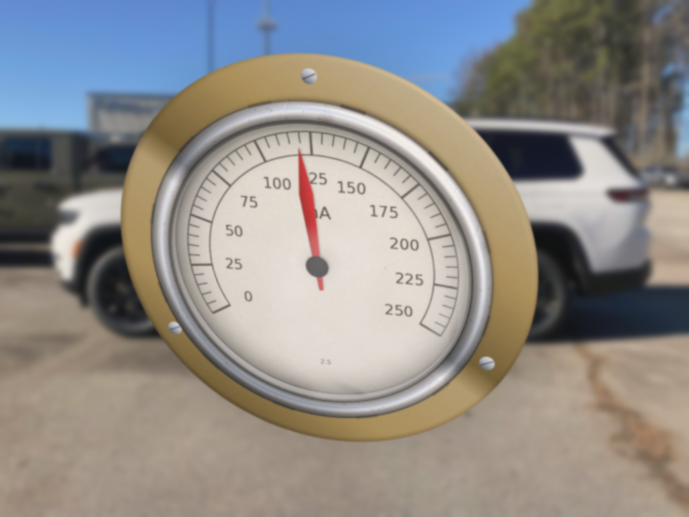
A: 120 mA
